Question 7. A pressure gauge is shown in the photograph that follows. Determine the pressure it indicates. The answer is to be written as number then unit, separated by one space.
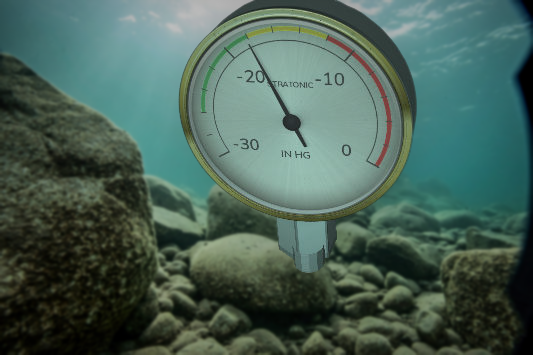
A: -18 inHg
